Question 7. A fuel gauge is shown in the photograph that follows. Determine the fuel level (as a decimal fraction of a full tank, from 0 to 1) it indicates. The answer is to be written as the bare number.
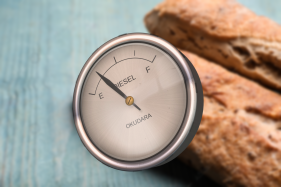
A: 0.25
